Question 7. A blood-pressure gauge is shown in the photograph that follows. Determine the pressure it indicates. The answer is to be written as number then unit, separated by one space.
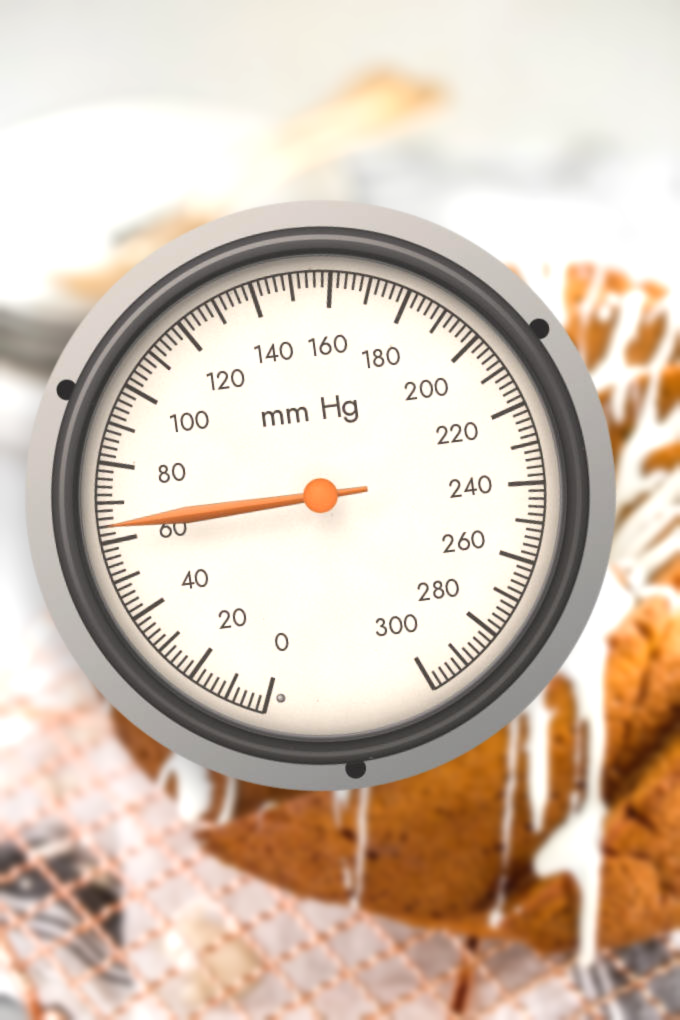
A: 64 mmHg
